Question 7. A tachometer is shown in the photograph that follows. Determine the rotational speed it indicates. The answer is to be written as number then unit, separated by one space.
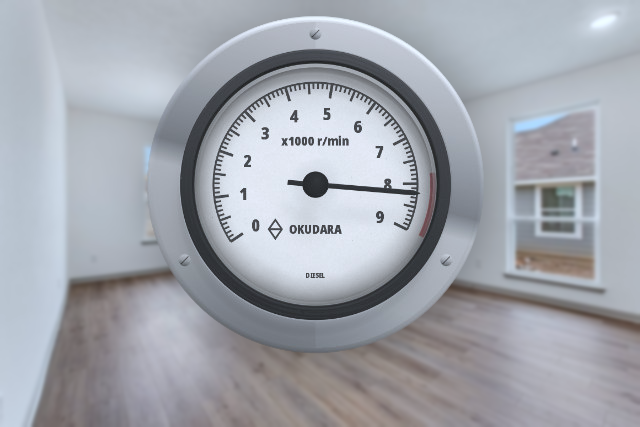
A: 8200 rpm
